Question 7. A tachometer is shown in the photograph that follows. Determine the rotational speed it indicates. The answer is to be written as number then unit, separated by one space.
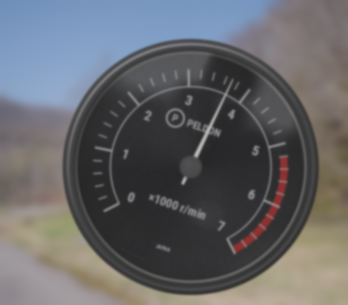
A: 3700 rpm
